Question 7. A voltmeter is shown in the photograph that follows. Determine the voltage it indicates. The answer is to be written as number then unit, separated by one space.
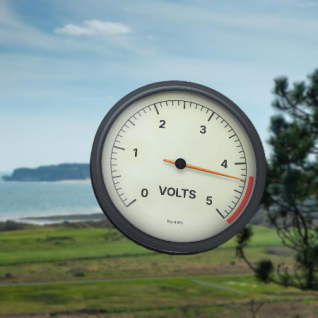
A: 4.3 V
